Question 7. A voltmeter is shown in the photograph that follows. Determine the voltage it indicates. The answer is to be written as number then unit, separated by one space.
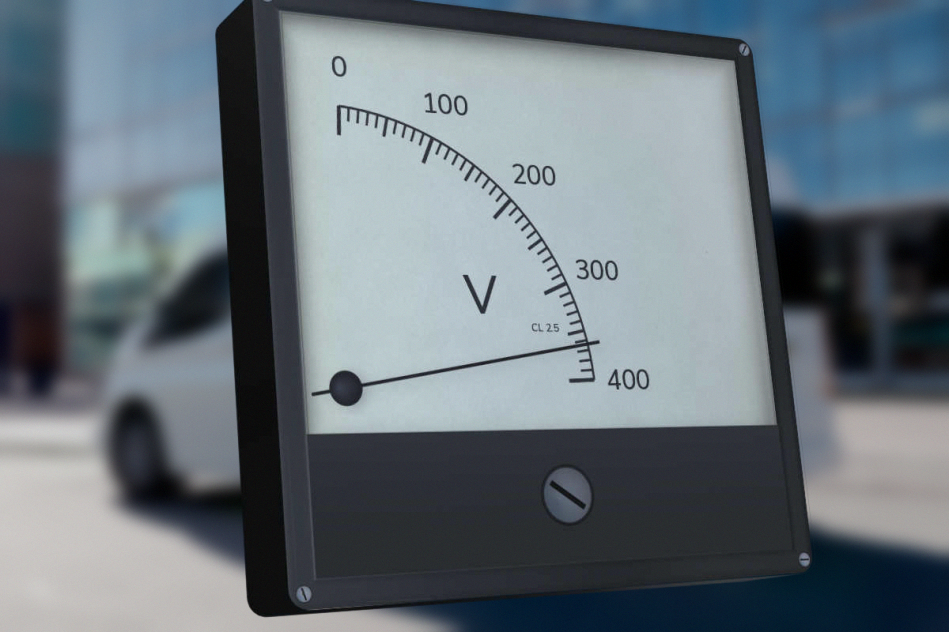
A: 365 V
